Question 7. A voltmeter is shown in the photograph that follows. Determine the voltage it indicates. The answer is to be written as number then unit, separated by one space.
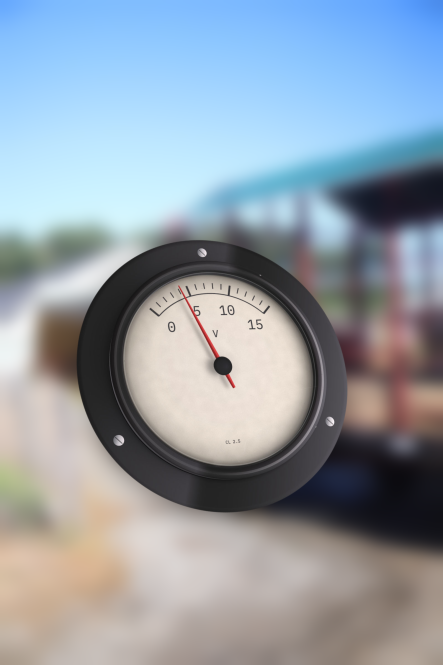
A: 4 V
